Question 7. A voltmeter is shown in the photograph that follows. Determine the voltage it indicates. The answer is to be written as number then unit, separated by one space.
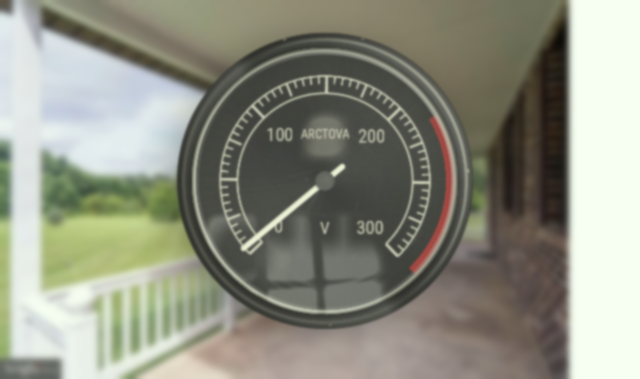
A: 5 V
